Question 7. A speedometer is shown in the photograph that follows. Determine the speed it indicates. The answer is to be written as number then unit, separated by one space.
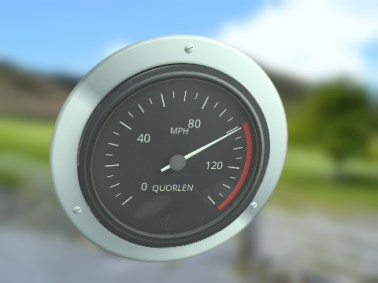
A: 100 mph
